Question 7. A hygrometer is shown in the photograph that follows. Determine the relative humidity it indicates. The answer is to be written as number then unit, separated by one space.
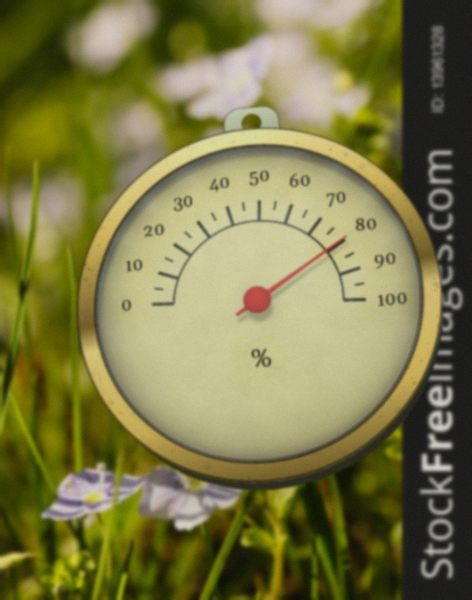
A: 80 %
